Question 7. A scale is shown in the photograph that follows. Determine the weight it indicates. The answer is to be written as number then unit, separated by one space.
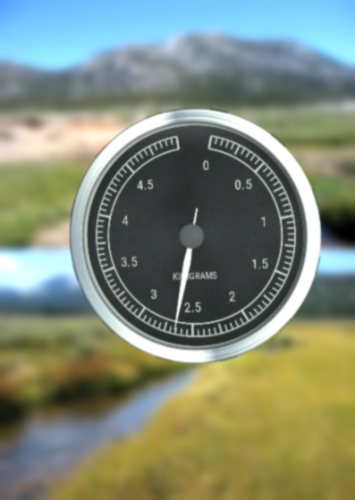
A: 2.65 kg
